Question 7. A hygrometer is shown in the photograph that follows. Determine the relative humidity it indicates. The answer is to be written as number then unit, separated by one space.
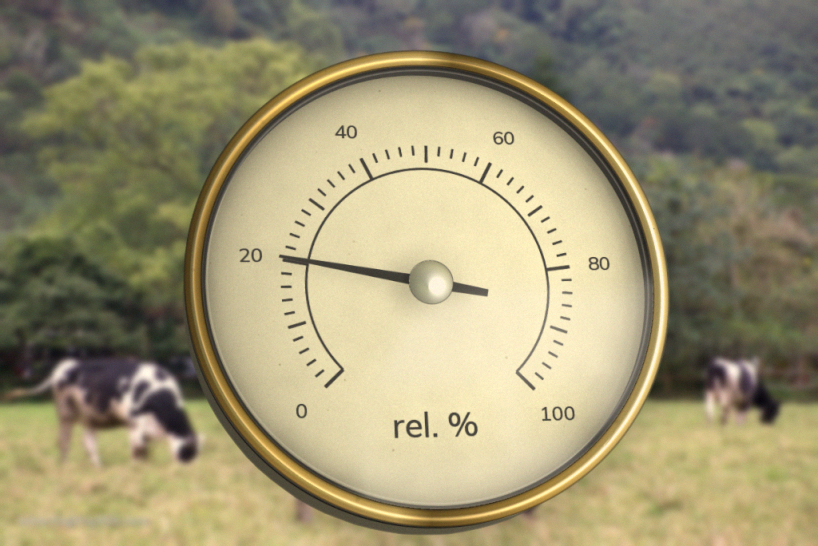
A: 20 %
